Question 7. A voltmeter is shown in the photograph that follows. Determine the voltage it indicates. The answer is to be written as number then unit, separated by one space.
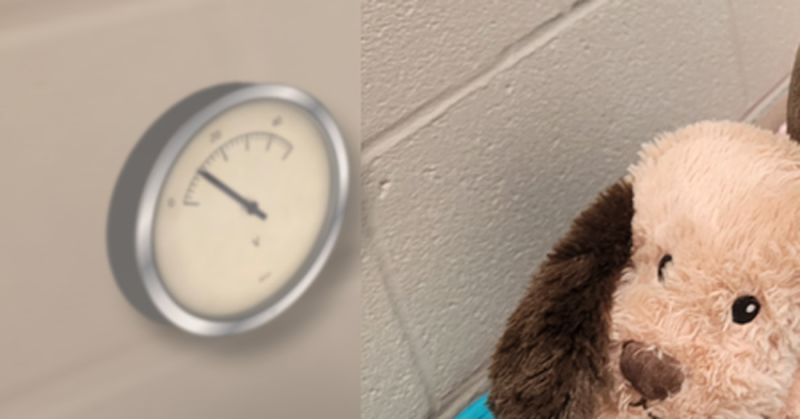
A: 10 V
